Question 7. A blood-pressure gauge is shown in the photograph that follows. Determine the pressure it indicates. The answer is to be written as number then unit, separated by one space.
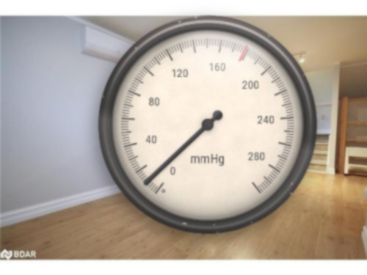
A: 10 mmHg
